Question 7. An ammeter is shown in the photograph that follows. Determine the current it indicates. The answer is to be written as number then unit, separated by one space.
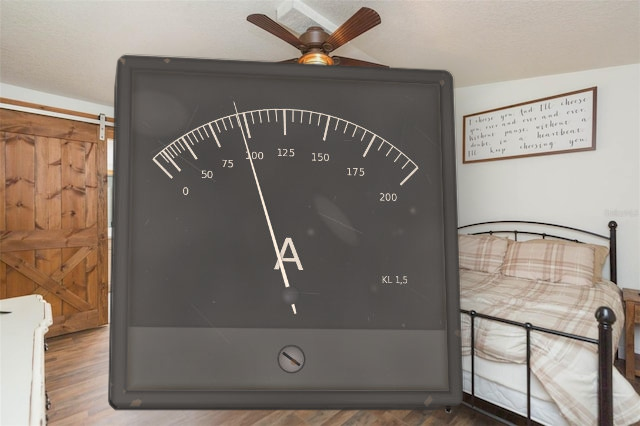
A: 95 A
